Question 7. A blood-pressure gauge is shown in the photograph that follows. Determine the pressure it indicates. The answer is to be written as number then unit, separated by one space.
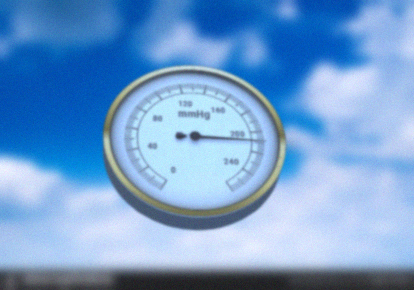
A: 210 mmHg
